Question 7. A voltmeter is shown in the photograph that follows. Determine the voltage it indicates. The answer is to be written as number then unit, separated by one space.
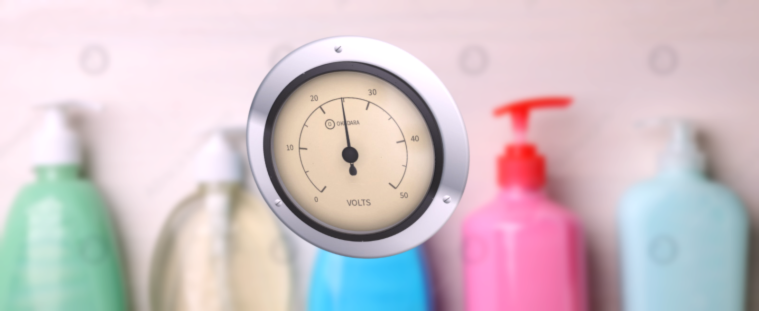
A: 25 V
